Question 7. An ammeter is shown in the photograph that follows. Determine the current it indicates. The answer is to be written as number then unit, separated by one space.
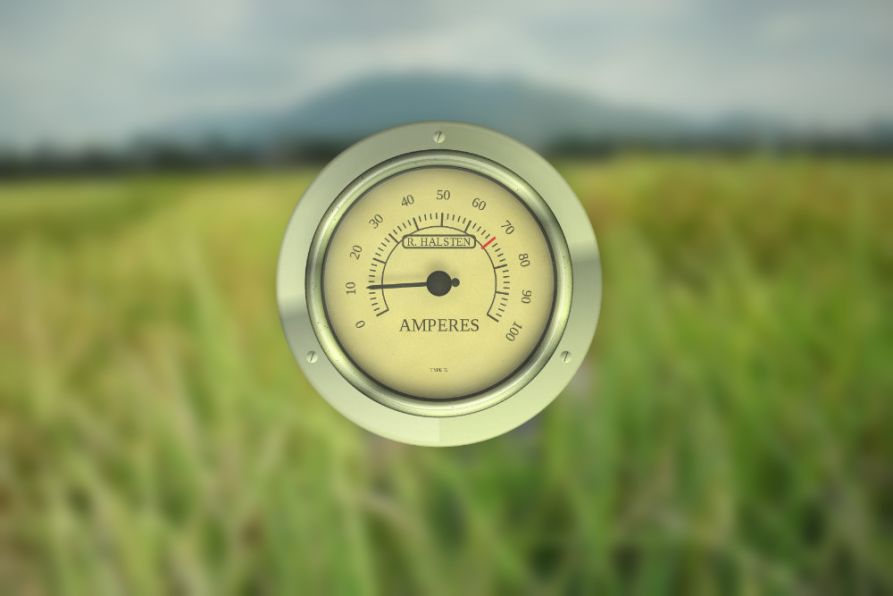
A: 10 A
